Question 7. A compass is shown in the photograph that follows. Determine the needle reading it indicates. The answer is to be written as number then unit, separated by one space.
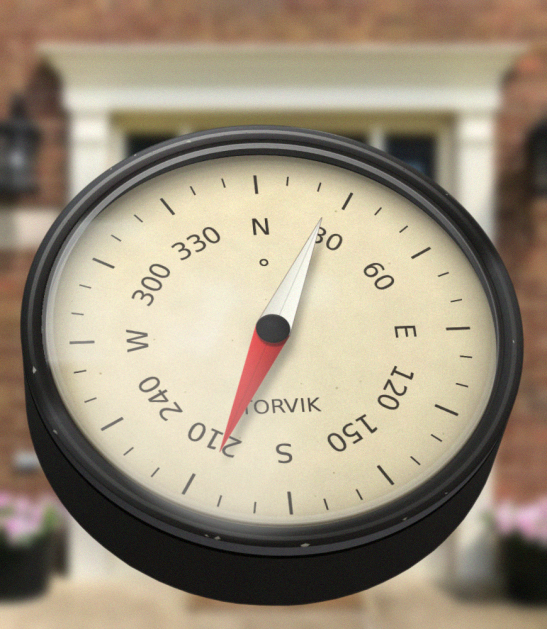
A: 205 °
